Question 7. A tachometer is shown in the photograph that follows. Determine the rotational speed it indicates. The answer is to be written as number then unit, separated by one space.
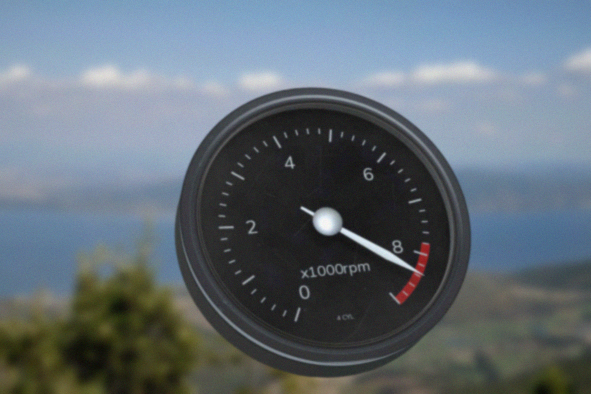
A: 8400 rpm
